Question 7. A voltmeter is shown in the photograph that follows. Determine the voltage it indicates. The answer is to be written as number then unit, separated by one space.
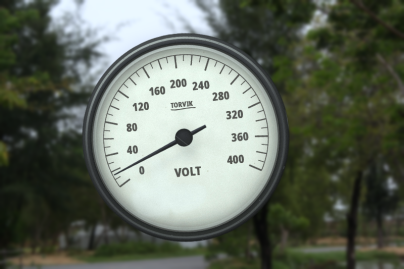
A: 15 V
